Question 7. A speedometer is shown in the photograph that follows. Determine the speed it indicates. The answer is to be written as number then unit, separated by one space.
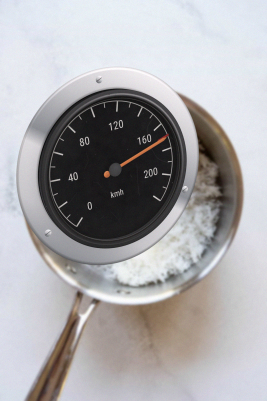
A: 170 km/h
